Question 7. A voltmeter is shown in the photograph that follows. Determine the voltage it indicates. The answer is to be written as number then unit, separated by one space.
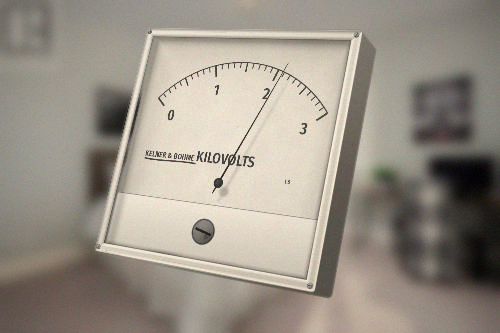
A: 2.1 kV
